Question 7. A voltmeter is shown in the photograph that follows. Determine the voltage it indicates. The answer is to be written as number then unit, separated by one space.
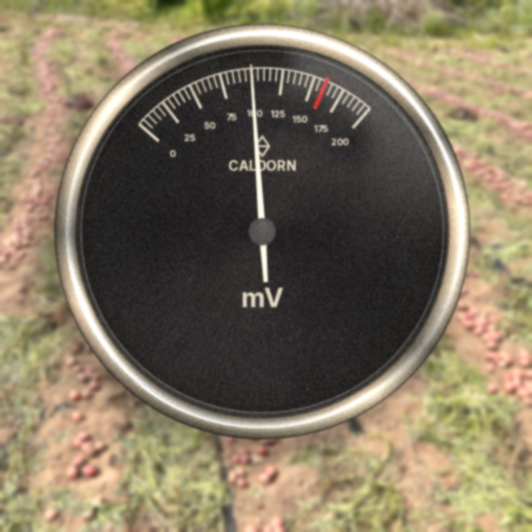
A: 100 mV
